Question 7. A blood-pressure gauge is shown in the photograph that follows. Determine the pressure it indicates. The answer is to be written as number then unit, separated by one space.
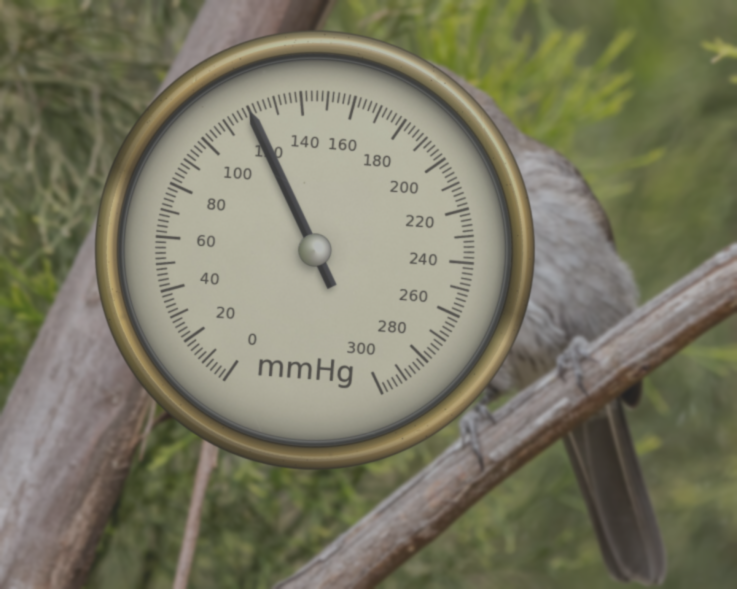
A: 120 mmHg
